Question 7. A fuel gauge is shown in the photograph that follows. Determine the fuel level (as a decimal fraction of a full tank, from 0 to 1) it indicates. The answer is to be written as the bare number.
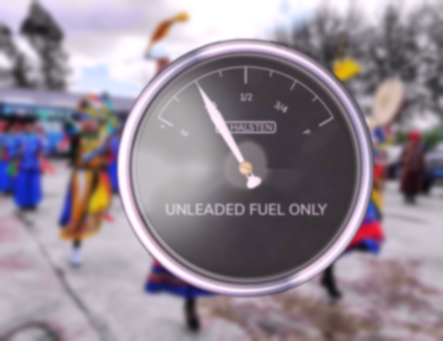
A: 0.25
